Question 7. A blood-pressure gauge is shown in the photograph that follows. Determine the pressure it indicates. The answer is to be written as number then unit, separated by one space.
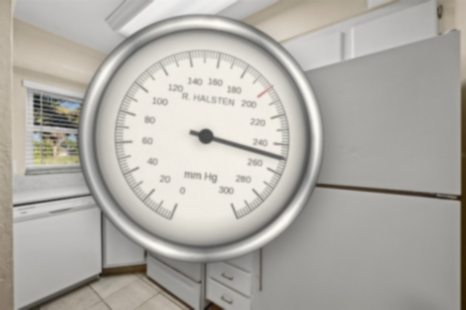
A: 250 mmHg
